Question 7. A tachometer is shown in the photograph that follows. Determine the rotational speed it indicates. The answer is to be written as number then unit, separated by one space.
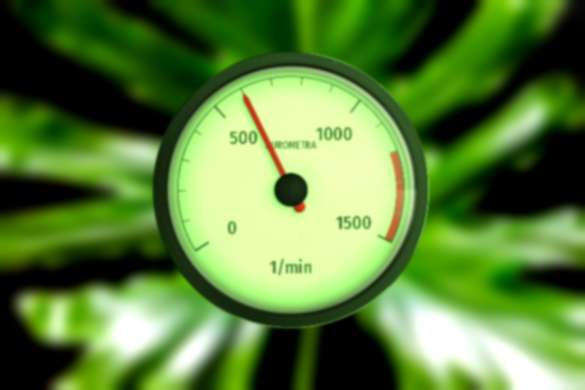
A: 600 rpm
